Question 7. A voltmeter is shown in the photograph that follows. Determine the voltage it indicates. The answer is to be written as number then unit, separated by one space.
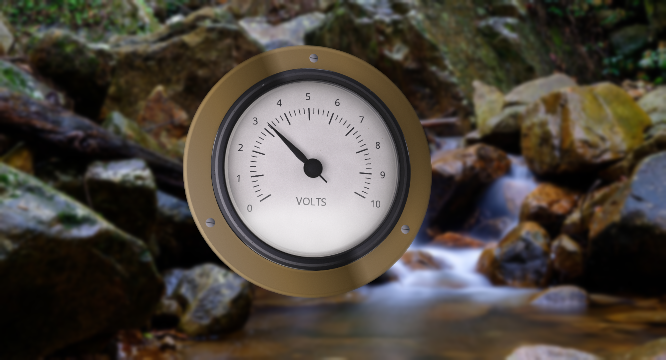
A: 3.2 V
